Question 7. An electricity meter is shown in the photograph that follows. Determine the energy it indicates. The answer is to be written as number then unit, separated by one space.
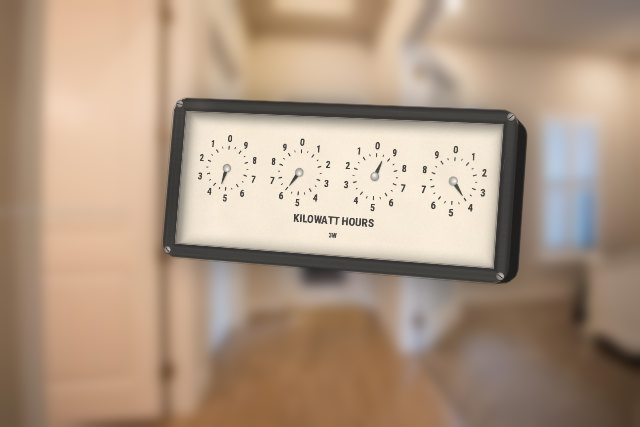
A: 4594 kWh
